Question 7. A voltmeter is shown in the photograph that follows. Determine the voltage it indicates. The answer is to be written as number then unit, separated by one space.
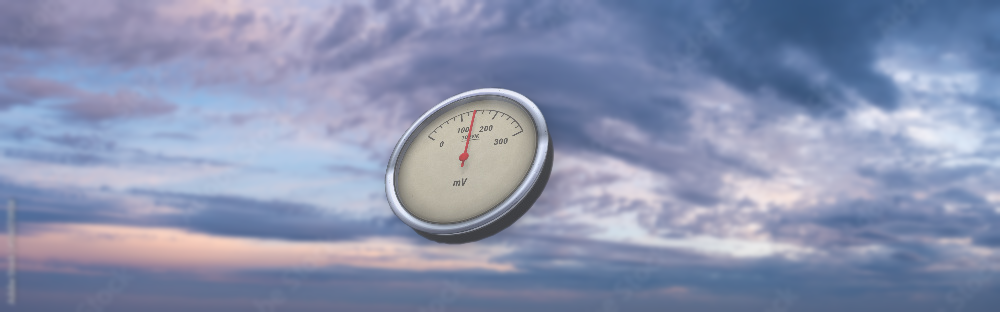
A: 140 mV
